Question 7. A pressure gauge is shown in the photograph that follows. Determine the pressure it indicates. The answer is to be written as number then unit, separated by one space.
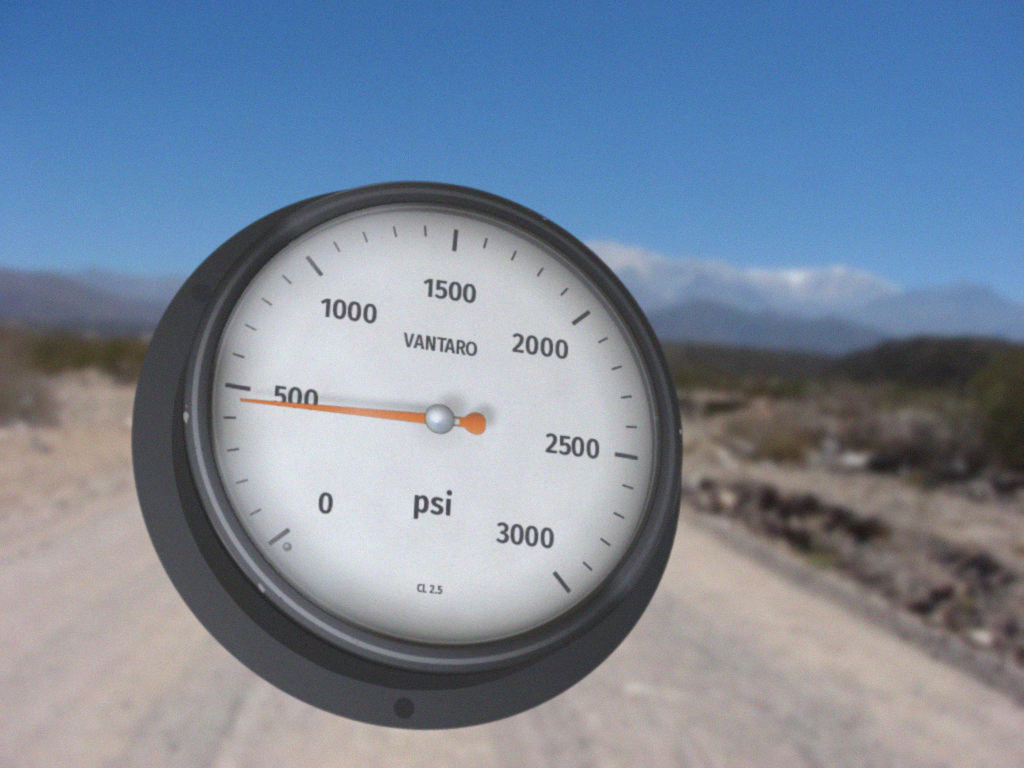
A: 450 psi
